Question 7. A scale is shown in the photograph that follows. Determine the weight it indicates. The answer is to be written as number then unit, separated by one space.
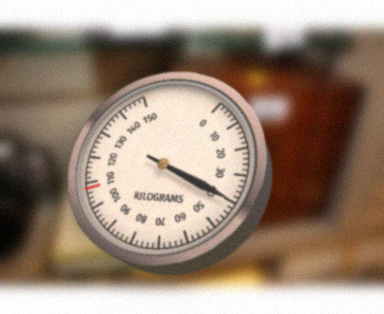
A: 40 kg
